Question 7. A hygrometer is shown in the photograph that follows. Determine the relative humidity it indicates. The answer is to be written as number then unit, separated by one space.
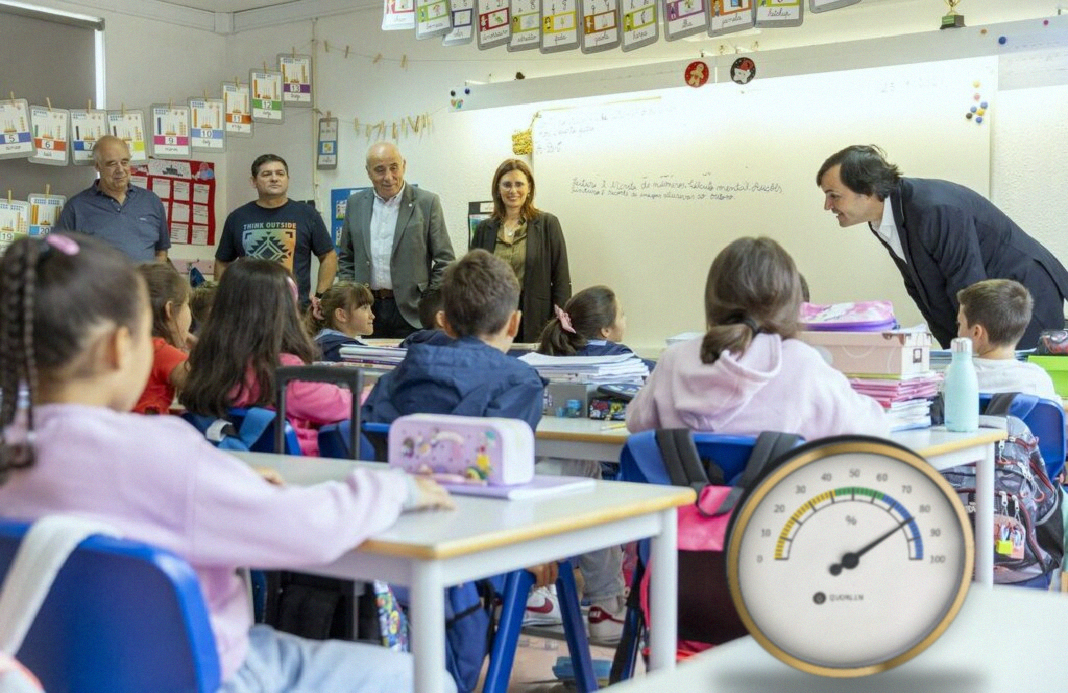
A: 80 %
